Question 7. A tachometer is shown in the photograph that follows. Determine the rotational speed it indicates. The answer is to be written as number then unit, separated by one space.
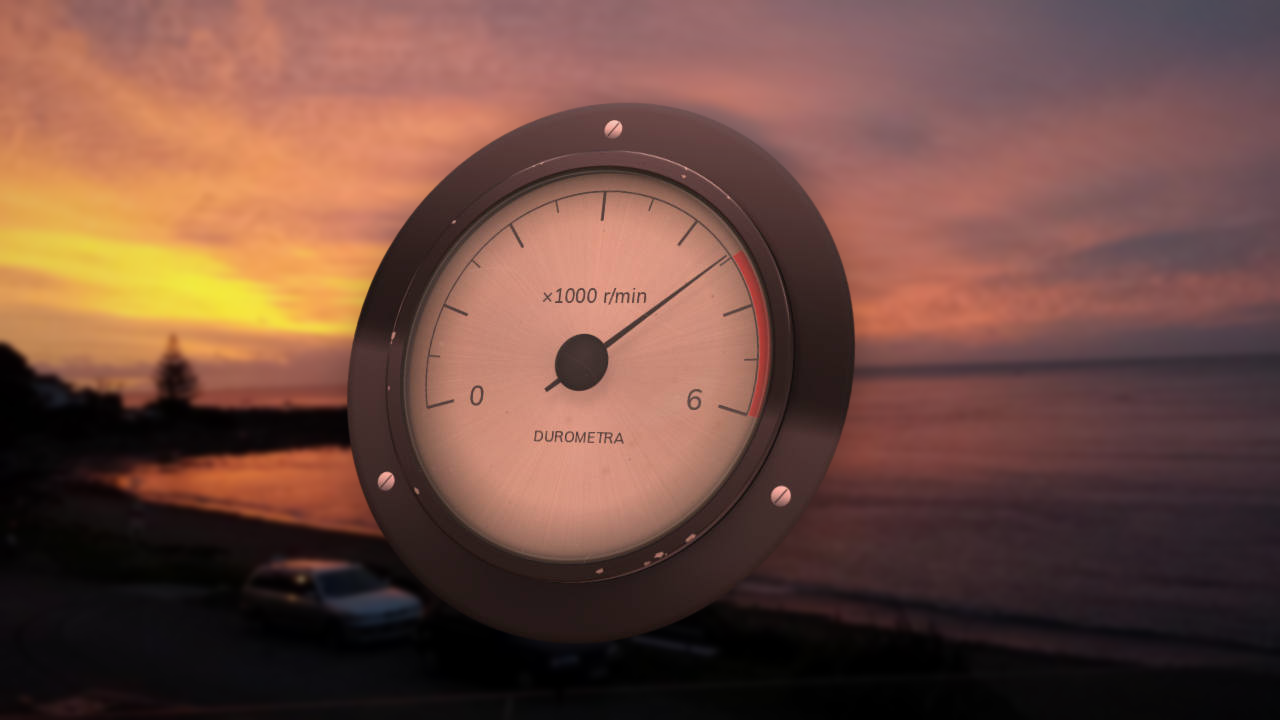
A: 4500 rpm
